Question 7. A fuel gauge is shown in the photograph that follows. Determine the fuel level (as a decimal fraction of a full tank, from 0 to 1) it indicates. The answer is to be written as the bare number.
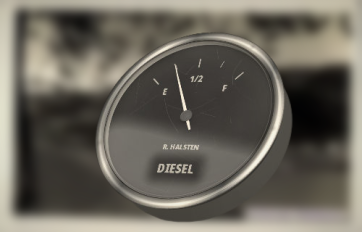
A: 0.25
